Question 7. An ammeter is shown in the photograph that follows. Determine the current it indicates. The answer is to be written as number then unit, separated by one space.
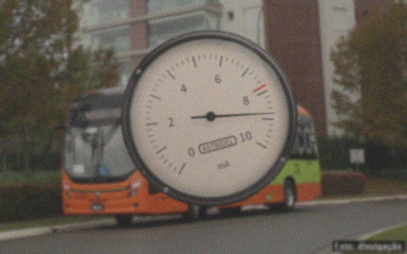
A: 8.8 mA
